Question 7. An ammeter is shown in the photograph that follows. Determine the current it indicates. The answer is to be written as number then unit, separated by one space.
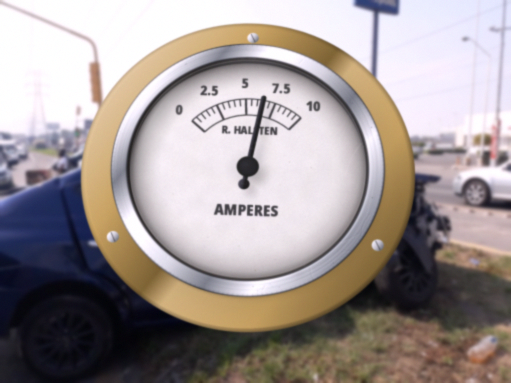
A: 6.5 A
